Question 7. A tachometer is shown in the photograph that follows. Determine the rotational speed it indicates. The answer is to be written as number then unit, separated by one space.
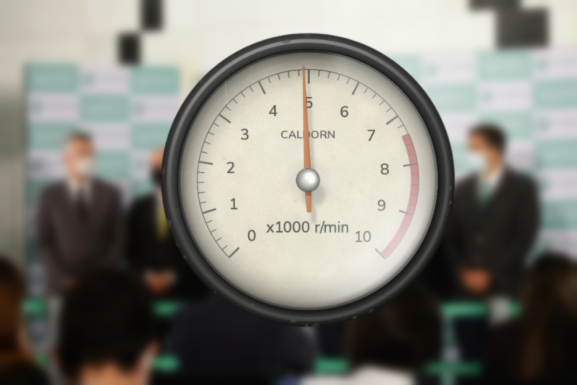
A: 4900 rpm
